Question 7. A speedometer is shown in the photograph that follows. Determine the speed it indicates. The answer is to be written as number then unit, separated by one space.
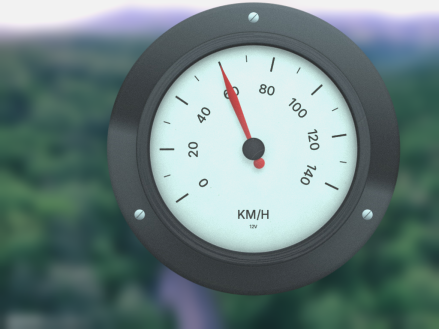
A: 60 km/h
